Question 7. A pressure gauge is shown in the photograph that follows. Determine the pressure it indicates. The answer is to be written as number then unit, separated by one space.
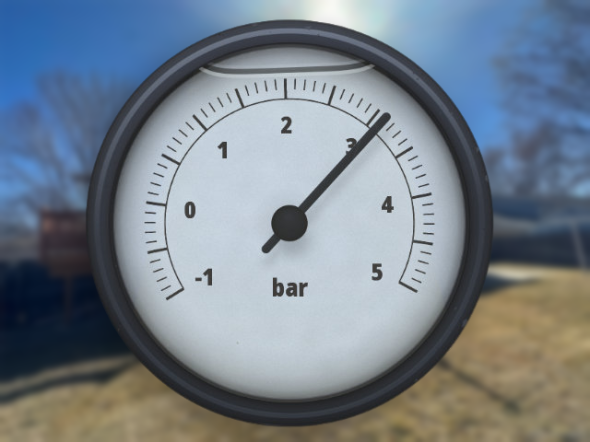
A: 3.1 bar
